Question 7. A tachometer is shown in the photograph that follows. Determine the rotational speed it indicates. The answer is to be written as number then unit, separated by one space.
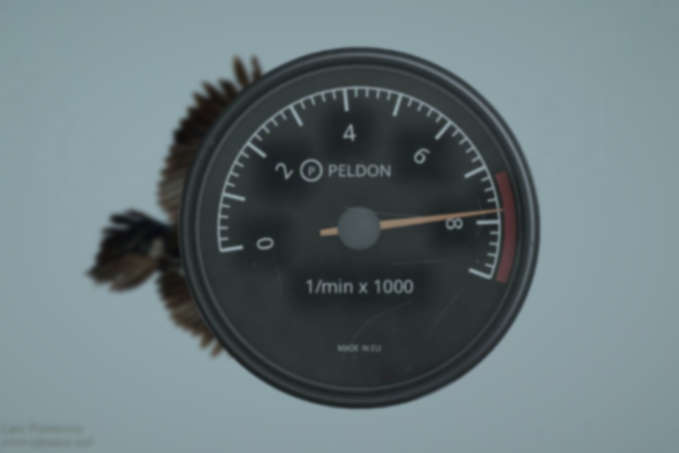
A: 7800 rpm
